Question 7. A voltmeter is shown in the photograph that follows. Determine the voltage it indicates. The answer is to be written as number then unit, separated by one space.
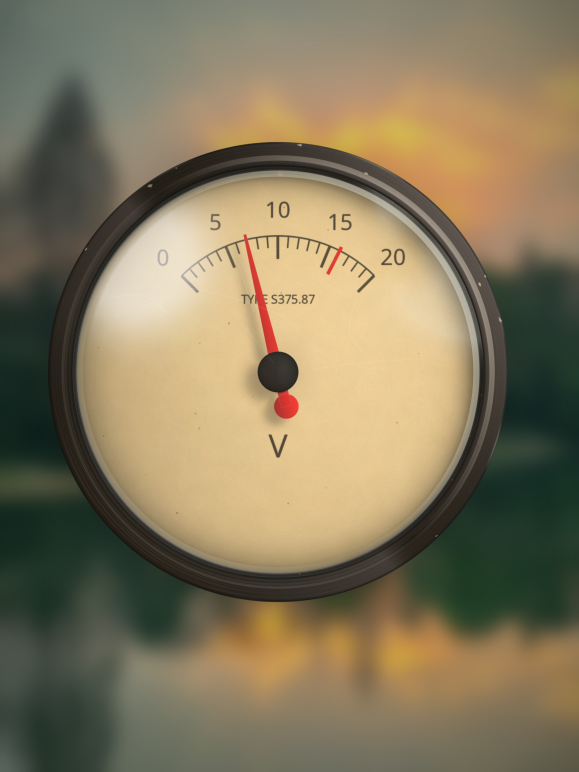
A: 7 V
